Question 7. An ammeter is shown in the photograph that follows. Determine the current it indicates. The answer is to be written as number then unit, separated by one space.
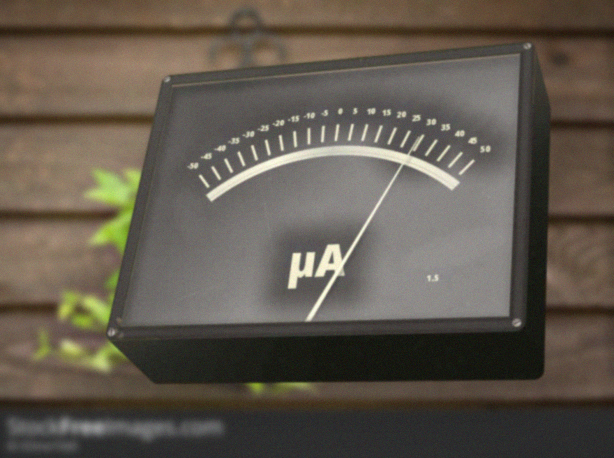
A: 30 µA
